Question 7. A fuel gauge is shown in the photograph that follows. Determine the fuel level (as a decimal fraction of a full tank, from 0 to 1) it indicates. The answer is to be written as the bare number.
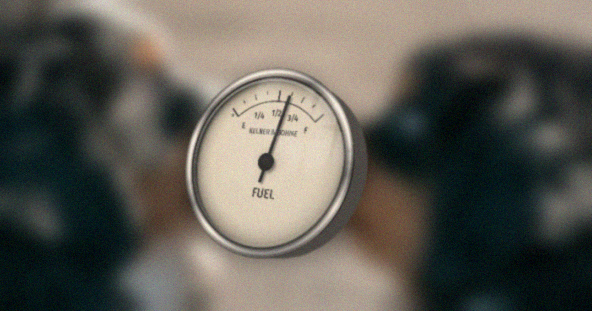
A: 0.625
